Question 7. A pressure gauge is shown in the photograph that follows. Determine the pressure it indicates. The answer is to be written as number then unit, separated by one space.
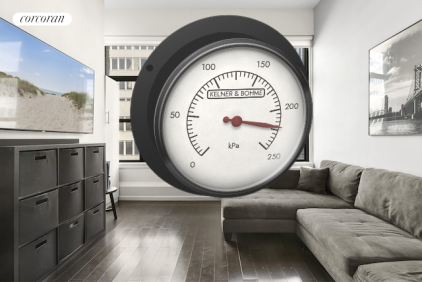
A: 220 kPa
